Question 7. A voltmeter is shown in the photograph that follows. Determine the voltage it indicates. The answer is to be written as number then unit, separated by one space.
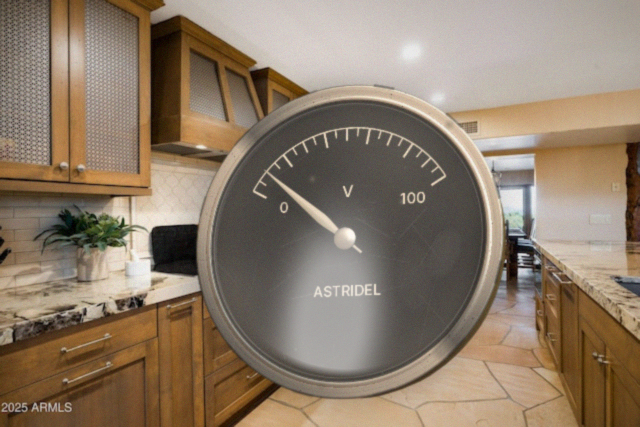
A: 10 V
